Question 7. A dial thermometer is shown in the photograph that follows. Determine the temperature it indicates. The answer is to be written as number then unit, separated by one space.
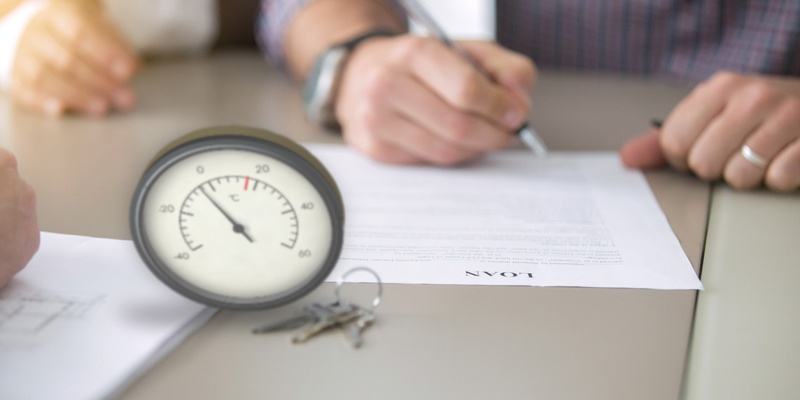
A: -4 °C
